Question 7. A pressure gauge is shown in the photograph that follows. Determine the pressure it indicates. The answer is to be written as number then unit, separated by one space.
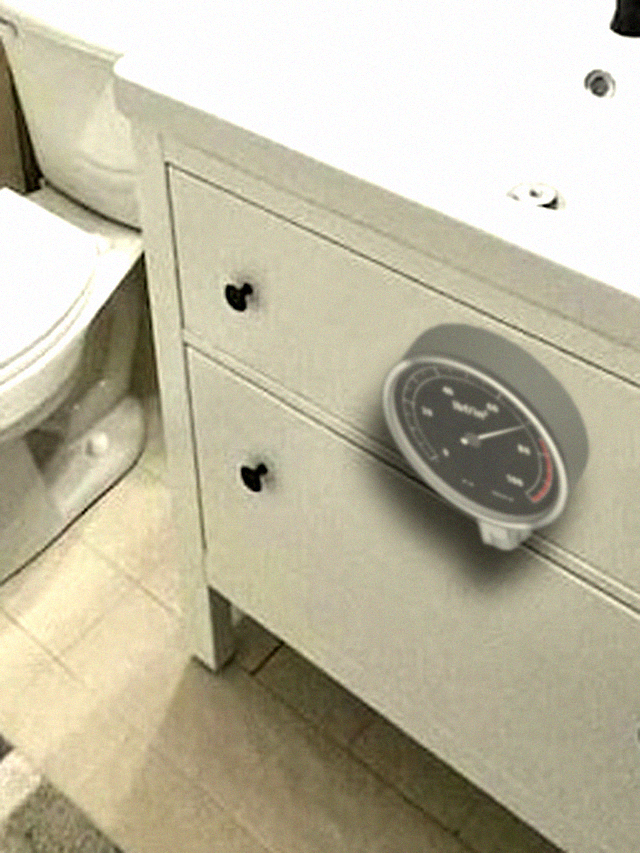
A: 70 psi
